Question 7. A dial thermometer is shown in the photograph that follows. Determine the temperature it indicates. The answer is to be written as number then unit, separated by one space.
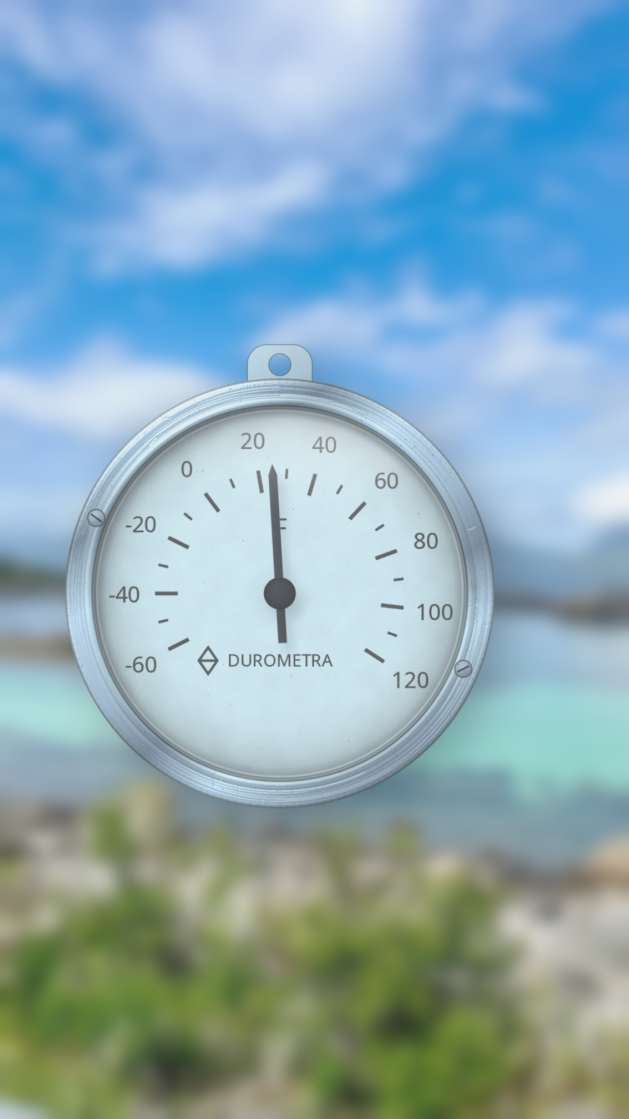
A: 25 °F
